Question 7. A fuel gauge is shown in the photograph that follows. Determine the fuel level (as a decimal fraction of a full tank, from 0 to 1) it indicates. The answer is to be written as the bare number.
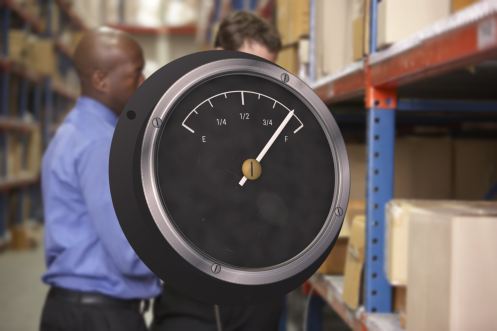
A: 0.875
